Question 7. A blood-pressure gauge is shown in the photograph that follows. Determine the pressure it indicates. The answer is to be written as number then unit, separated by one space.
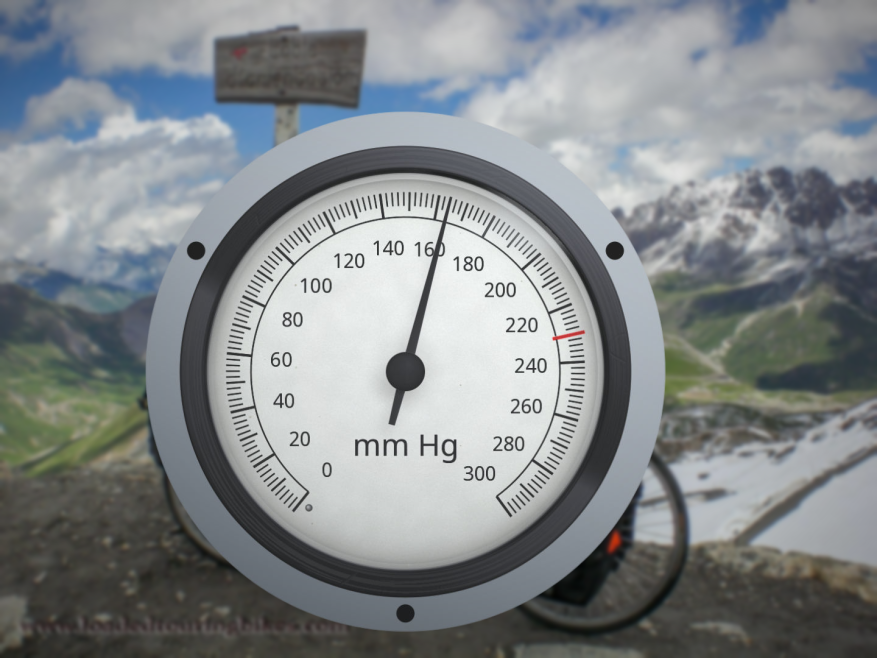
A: 164 mmHg
